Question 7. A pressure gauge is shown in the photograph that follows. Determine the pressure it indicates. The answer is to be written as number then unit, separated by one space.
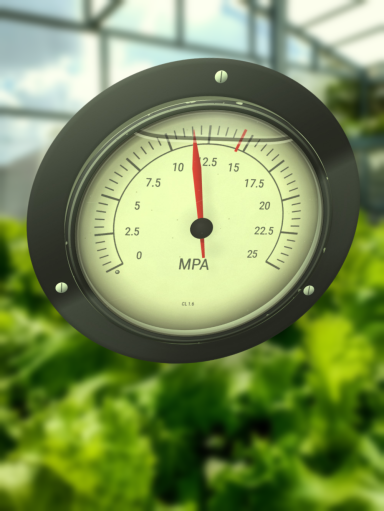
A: 11.5 MPa
